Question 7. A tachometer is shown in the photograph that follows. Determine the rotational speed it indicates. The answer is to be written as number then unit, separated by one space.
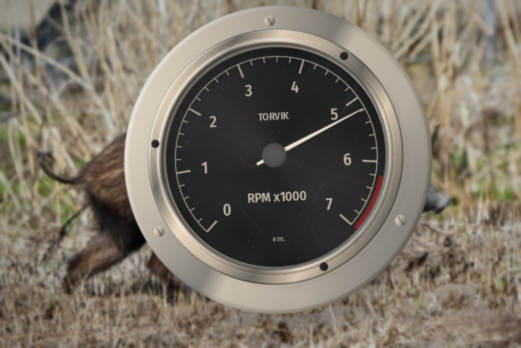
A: 5200 rpm
